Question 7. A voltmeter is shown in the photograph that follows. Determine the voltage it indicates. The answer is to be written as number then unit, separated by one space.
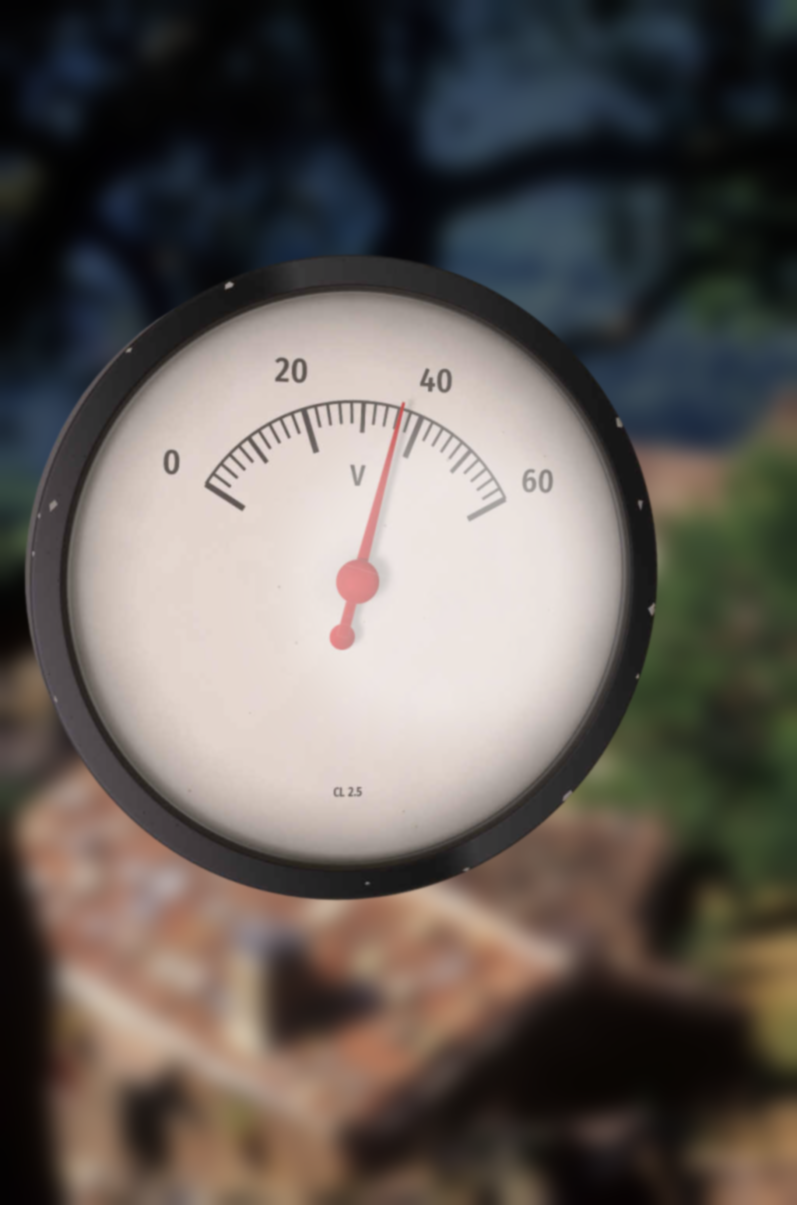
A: 36 V
